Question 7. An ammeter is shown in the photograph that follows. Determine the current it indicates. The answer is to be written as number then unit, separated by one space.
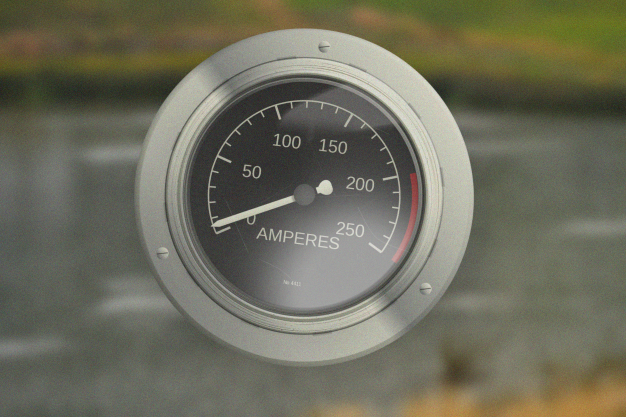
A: 5 A
